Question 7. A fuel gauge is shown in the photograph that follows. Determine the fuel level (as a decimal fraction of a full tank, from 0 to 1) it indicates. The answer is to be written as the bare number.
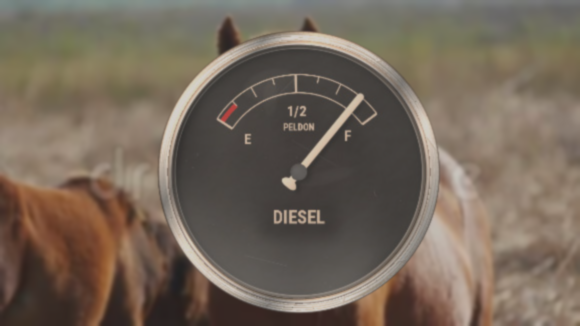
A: 0.875
